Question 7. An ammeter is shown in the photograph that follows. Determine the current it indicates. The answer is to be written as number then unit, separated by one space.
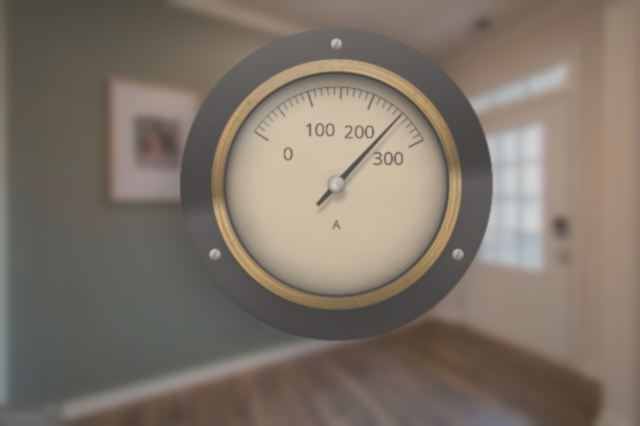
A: 250 A
